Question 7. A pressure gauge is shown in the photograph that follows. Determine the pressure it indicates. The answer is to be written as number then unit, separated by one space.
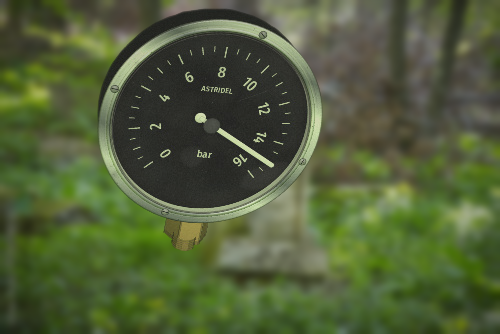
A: 15 bar
